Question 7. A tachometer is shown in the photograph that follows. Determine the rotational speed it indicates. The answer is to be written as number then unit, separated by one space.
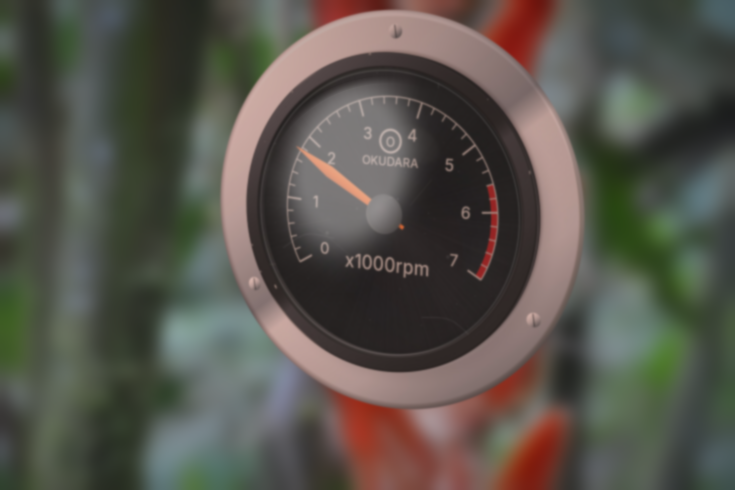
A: 1800 rpm
